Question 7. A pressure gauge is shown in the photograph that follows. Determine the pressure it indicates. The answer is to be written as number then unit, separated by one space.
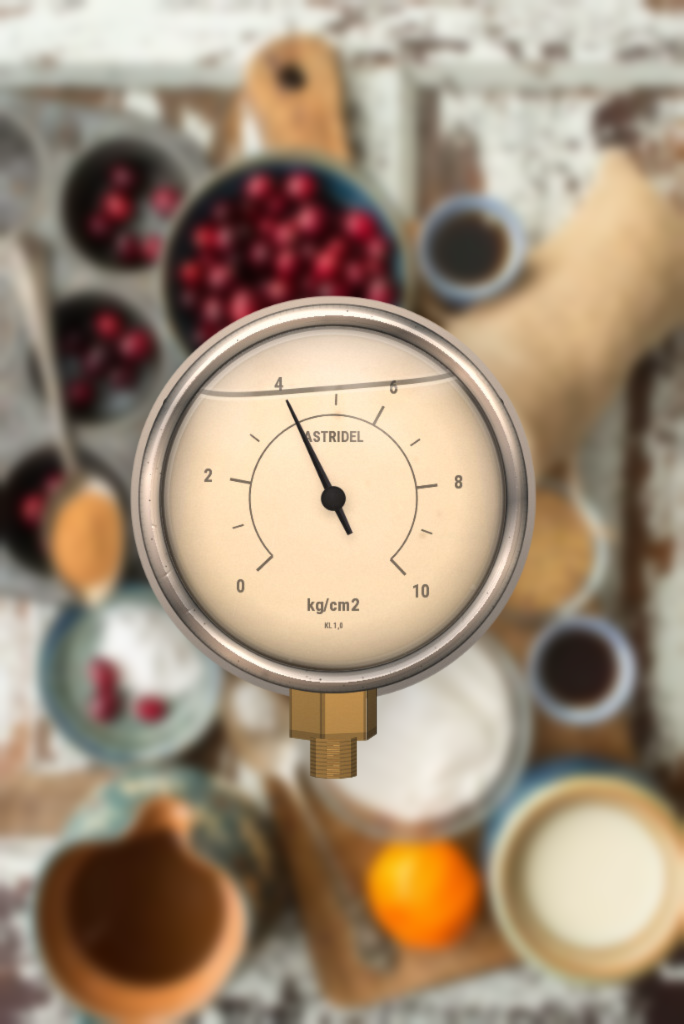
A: 4 kg/cm²
